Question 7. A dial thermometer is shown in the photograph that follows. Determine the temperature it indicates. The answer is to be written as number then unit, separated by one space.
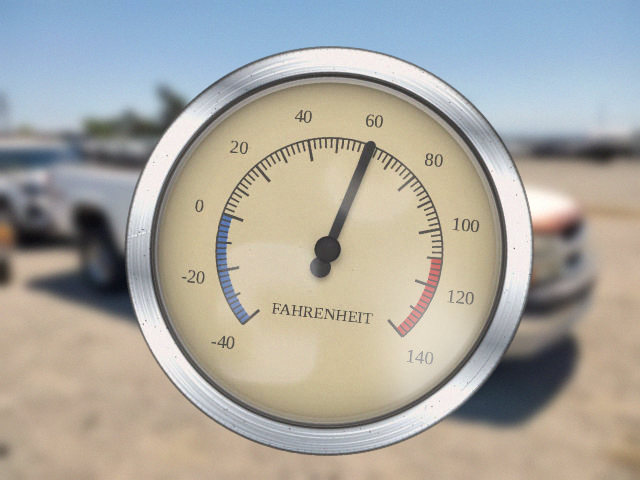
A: 62 °F
